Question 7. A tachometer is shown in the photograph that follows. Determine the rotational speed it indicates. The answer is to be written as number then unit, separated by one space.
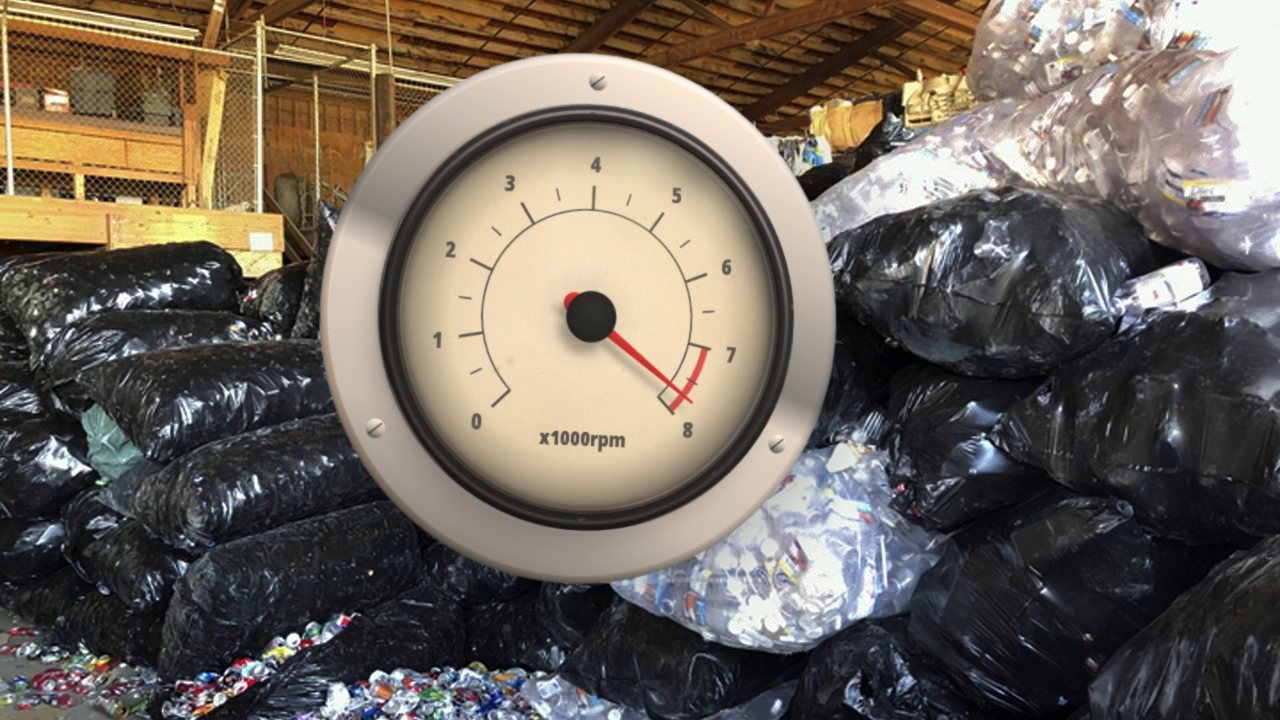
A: 7750 rpm
